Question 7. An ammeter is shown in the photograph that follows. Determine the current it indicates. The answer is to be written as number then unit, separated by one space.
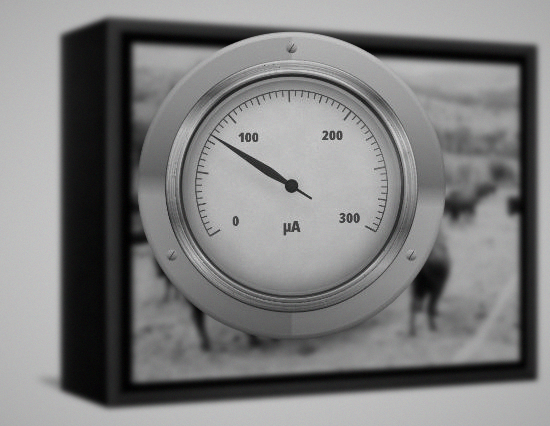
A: 80 µA
